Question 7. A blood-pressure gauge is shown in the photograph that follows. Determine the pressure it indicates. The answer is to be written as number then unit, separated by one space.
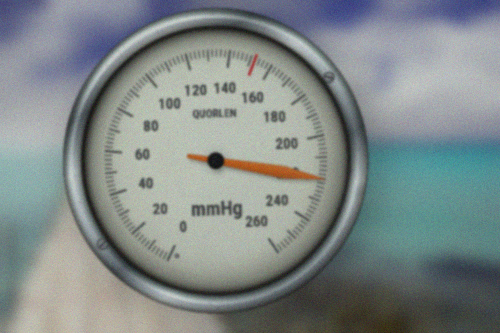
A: 220 mmHg
